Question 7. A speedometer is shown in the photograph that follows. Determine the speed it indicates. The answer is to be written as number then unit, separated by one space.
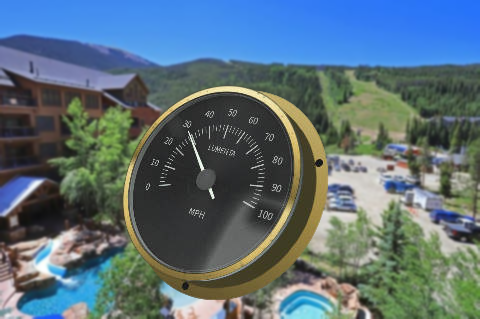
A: 30 mph
